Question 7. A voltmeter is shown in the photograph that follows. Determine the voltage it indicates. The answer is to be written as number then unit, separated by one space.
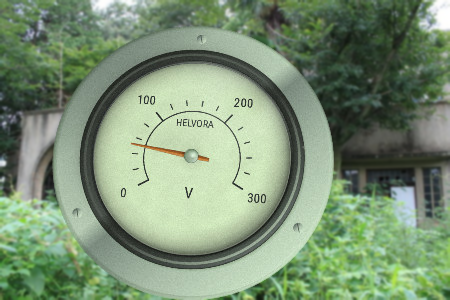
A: 50 V
